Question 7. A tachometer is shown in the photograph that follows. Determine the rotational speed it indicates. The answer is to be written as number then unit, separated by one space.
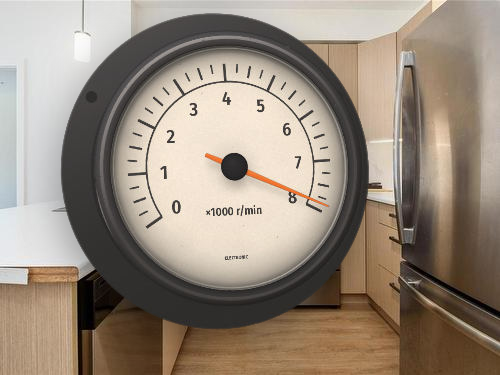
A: 7875 rpm
